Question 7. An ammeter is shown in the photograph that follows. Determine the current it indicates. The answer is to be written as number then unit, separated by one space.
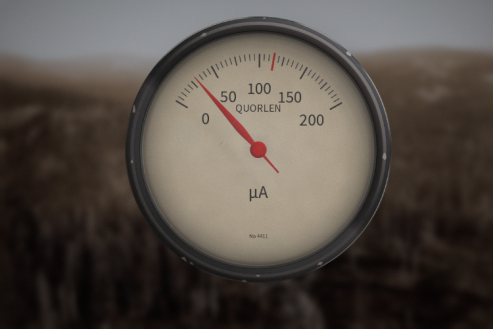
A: 30 µA
